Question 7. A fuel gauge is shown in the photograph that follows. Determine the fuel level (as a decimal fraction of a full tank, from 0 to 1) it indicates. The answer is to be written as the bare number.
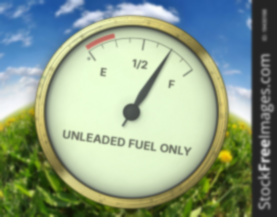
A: 0.75
